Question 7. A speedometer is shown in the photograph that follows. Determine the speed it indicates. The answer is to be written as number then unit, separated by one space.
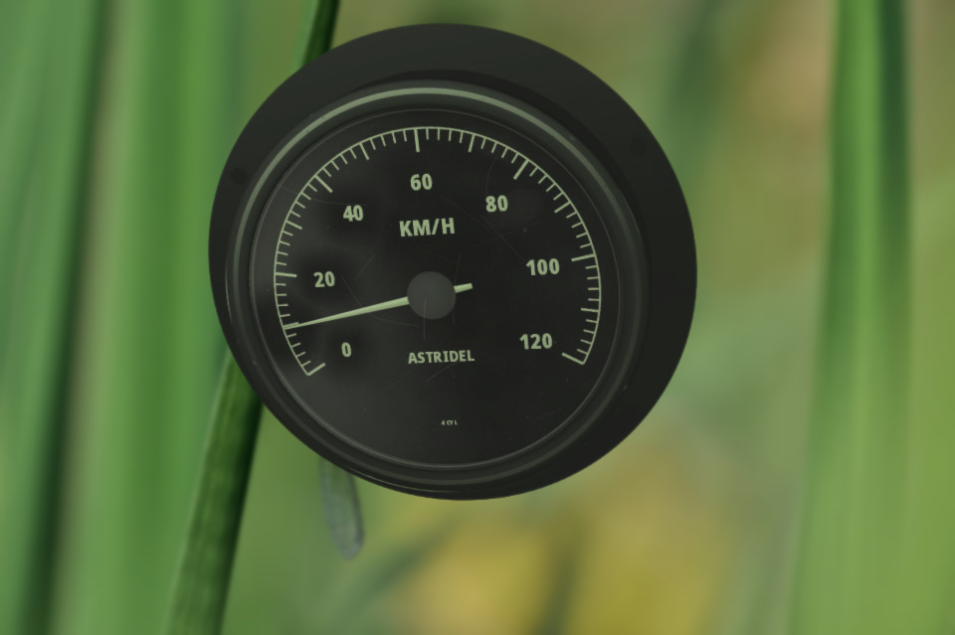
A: 10 km/h
